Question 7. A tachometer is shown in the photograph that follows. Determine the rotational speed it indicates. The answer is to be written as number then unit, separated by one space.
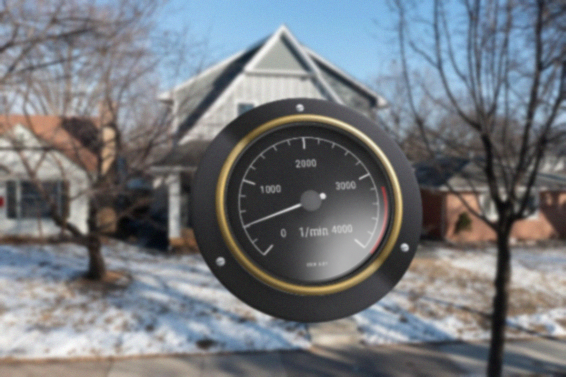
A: 400 rpm
